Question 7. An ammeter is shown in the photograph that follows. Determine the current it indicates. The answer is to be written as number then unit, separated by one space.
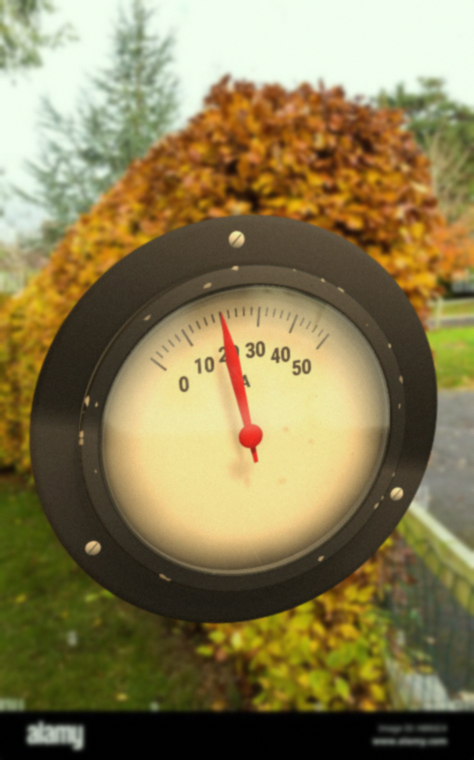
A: 20 A
